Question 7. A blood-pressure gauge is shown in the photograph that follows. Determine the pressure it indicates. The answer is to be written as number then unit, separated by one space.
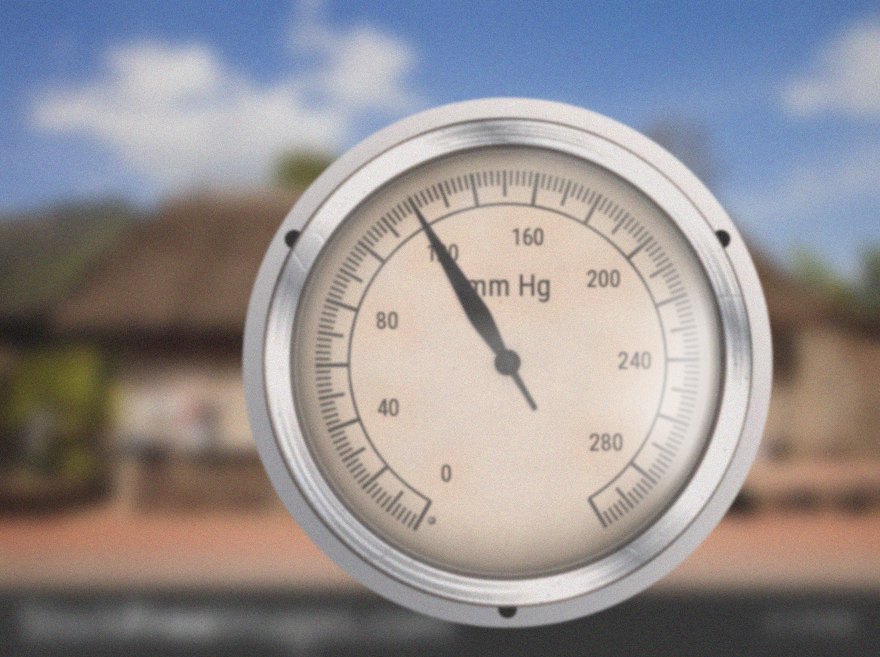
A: 120 mmHg
